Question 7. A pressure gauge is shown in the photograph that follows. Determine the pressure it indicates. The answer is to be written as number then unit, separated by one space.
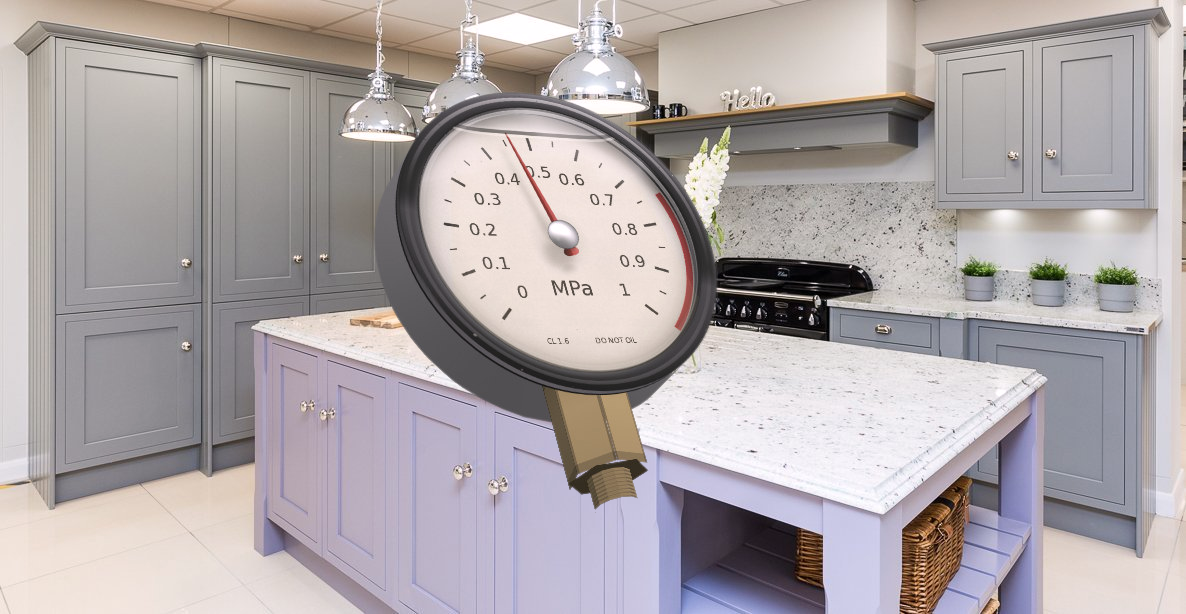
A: 0.45 MPa
